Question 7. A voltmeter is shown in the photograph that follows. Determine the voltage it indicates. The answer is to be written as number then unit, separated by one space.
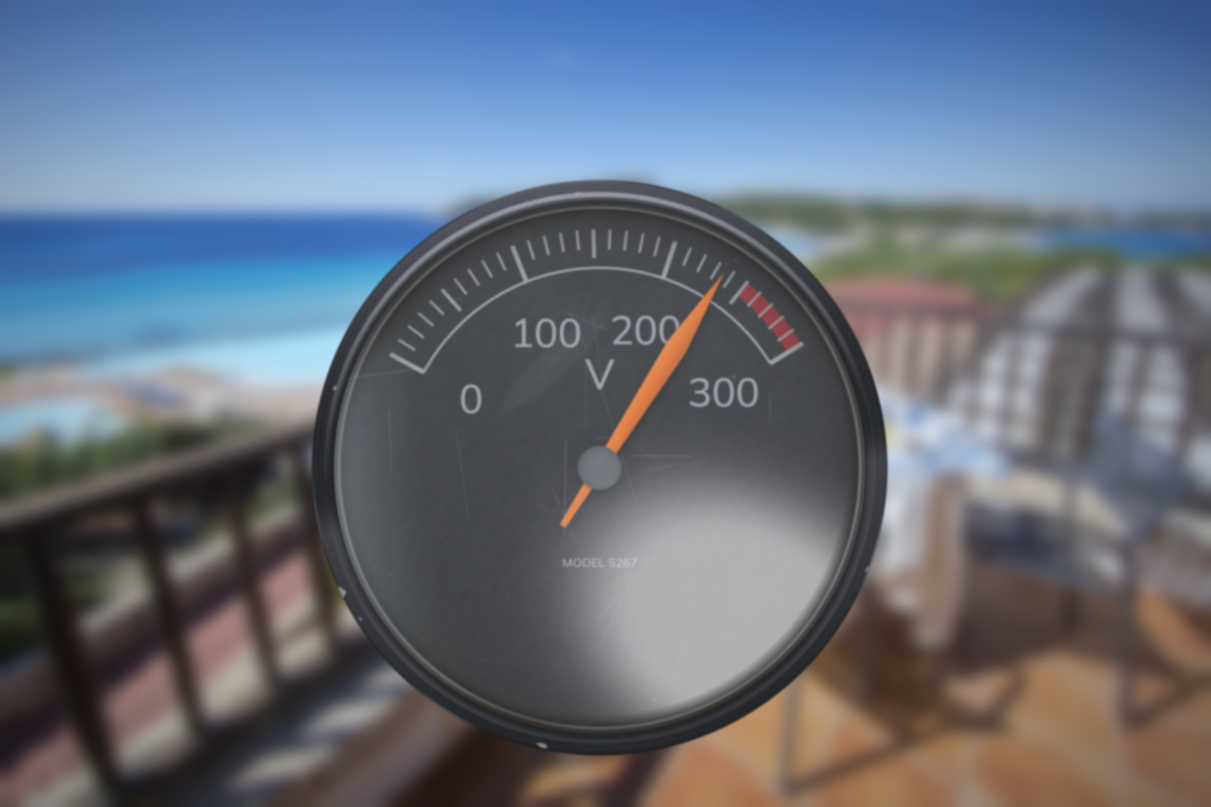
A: 235 V
